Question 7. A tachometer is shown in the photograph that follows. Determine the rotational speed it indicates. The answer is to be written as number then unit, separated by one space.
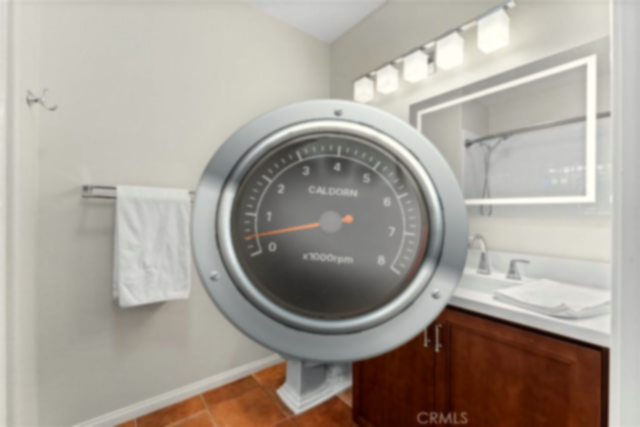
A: 400 rpm
